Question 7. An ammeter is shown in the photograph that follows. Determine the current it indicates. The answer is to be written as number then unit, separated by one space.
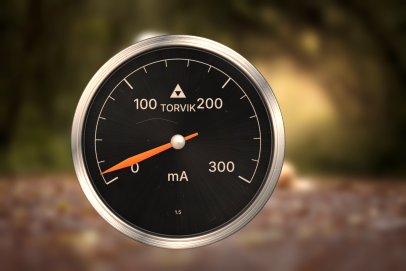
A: 10 mA
